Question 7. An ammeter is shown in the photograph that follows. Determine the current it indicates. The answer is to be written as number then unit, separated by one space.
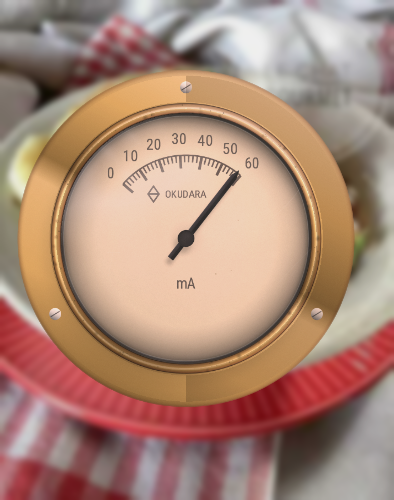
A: 58 mA
